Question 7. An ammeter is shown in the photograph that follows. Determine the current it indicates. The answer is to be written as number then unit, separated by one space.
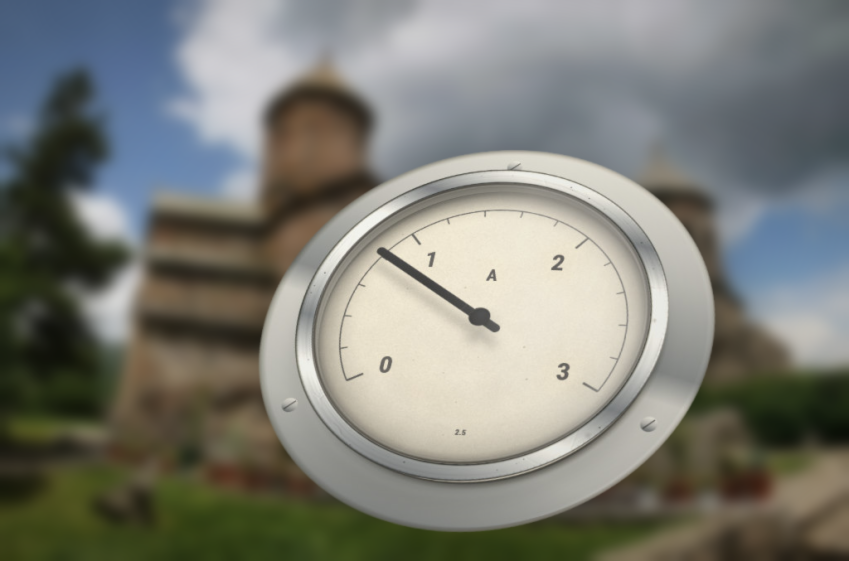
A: 0.8 A
